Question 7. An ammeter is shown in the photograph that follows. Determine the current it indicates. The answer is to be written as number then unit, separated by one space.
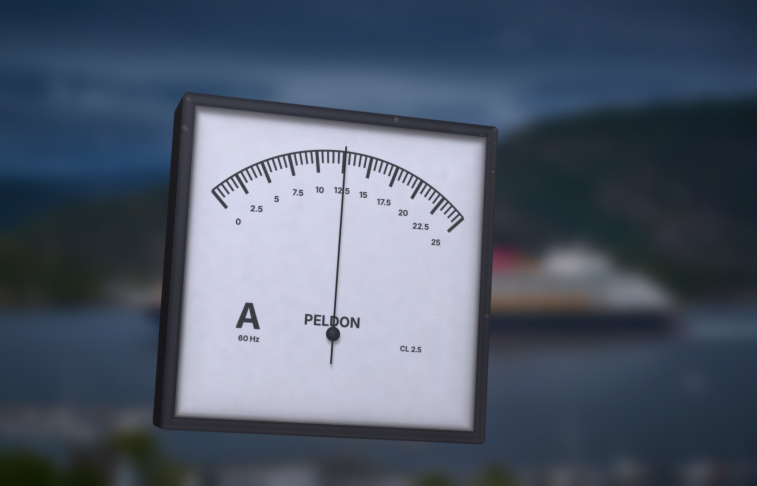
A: 12.5 A
